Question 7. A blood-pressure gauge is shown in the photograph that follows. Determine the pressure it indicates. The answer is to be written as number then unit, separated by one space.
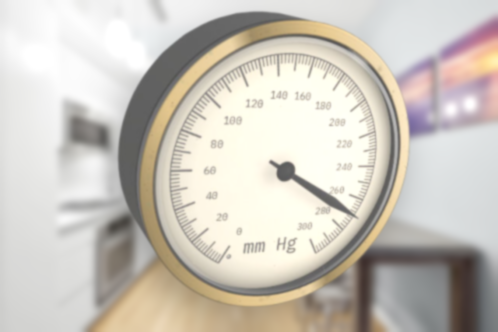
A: 270 mmHg
